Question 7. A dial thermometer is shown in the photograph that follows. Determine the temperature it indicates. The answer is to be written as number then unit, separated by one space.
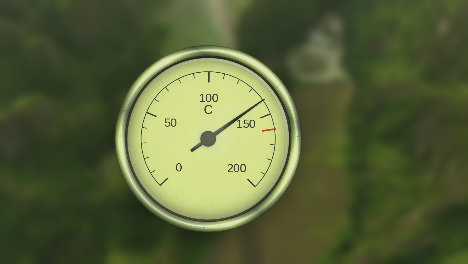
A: 140 °C
